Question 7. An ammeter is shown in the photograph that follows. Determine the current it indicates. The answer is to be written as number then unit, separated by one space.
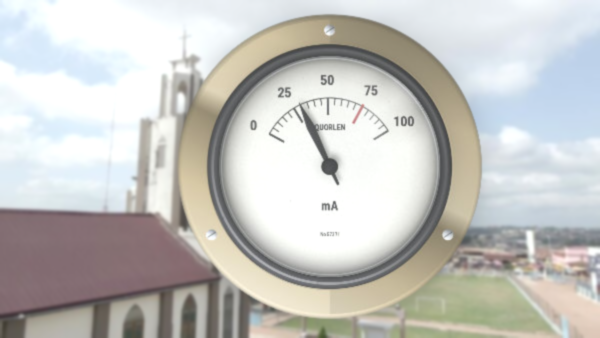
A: 30 mA
